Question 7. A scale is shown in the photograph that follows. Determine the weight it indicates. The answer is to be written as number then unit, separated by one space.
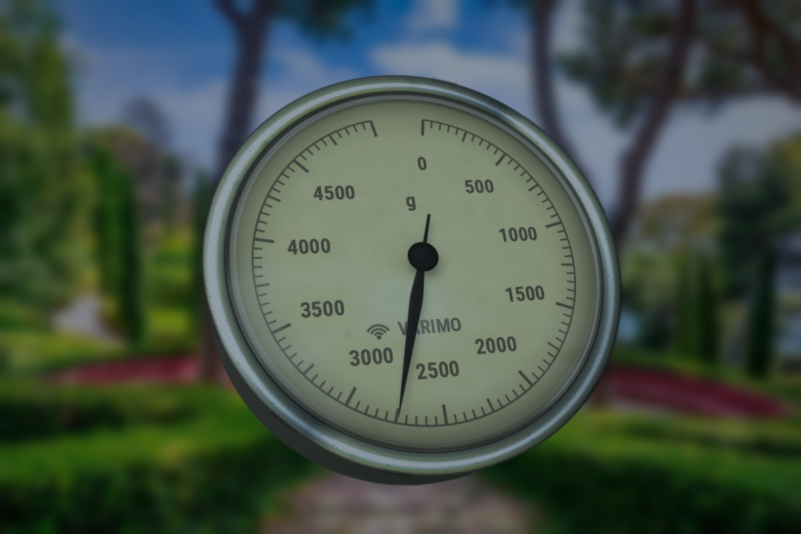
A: 2750 g
